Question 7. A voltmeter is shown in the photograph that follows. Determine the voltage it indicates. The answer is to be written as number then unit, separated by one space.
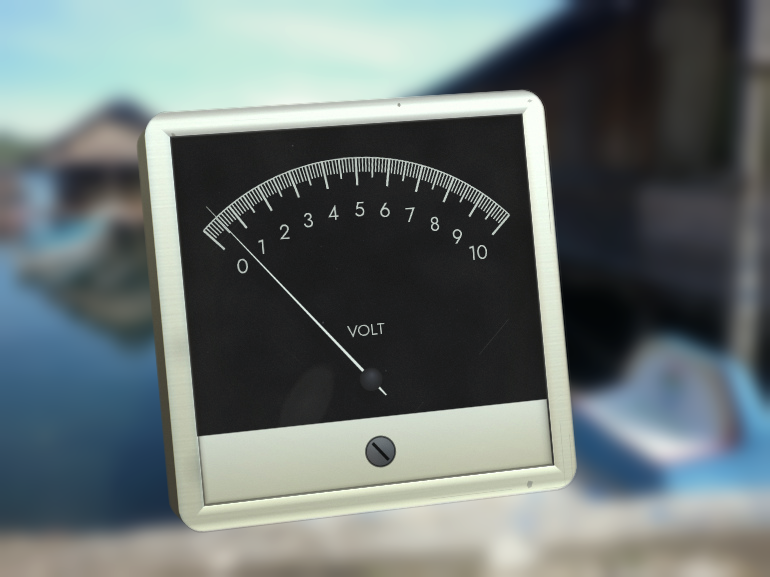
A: 0.5 V
